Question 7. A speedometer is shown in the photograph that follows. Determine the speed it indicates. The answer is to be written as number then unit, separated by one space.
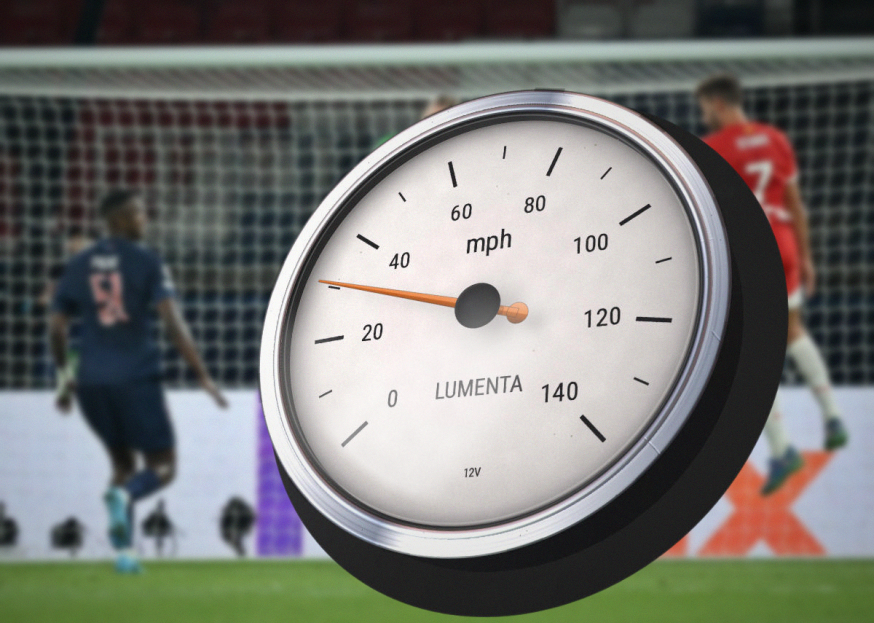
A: 30 mph
